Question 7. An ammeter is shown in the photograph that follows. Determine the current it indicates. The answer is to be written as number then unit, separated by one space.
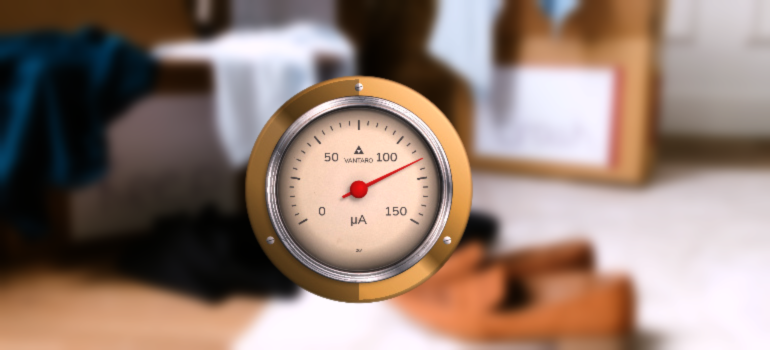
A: 115 µA
